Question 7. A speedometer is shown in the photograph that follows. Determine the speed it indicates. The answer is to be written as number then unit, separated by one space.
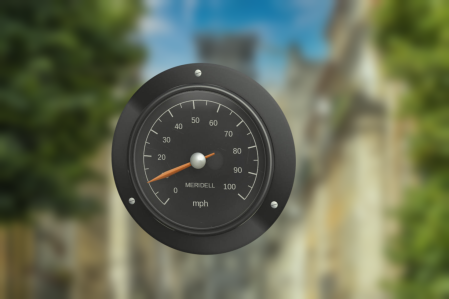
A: 10 mph
